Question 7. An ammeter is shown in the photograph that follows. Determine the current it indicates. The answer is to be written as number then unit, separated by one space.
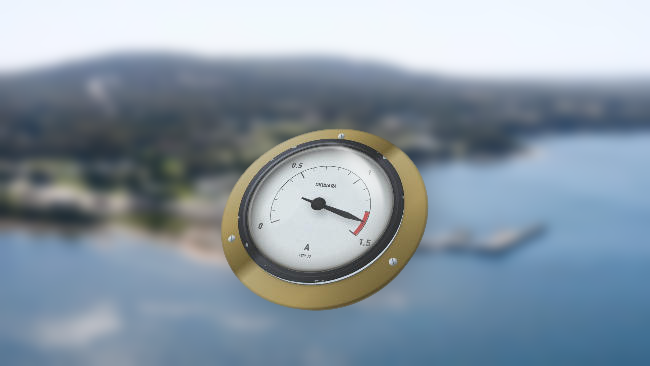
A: 1.4 A
